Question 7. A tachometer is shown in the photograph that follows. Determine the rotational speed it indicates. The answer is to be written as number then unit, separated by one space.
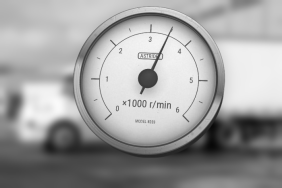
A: 3500 rpm
